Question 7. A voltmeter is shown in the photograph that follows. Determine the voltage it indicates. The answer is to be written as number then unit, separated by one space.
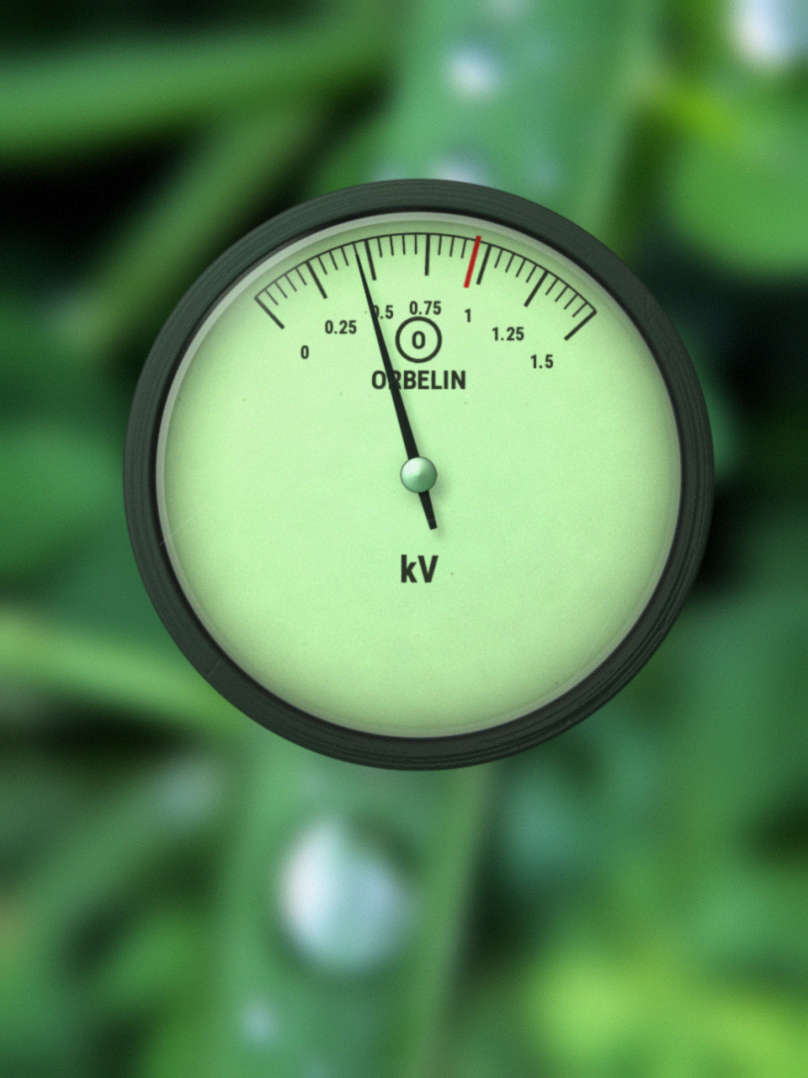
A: 0.45 kV
